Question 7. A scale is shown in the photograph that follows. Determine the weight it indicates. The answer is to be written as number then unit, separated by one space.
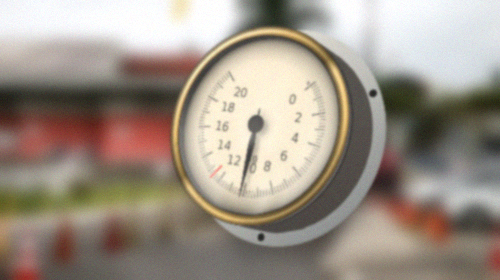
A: 10 kg
